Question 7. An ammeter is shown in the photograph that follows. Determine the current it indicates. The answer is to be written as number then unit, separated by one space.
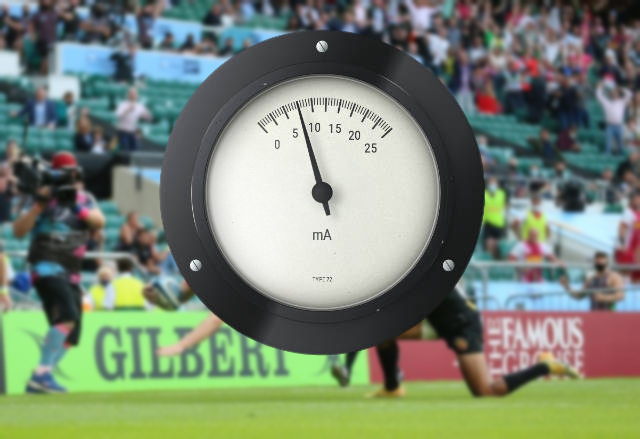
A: 7.5 mA
